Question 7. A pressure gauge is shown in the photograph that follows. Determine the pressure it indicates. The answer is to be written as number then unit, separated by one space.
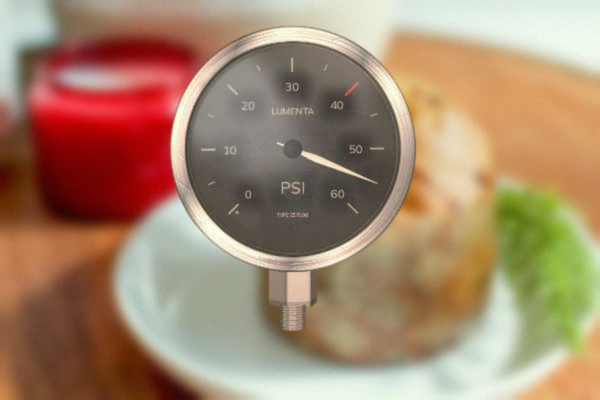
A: 55 psi
